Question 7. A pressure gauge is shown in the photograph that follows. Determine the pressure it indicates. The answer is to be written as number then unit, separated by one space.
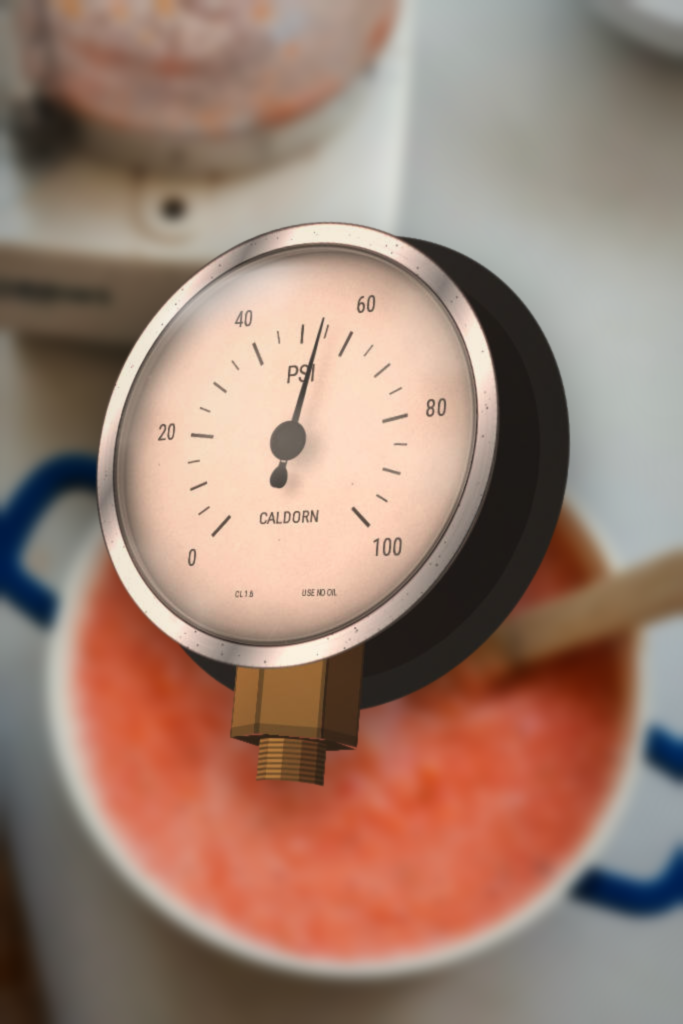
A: 55 psi
